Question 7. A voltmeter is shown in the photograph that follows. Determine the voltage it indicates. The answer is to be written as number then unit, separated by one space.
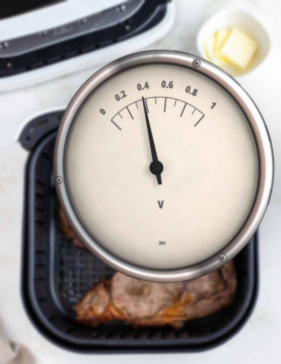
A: 0.4 V
